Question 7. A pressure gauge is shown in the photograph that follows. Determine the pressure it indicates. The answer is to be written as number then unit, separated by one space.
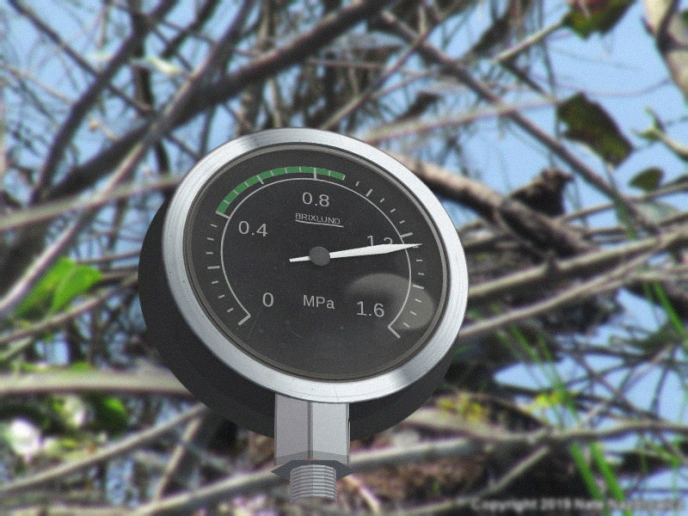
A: 1.25 MPa
